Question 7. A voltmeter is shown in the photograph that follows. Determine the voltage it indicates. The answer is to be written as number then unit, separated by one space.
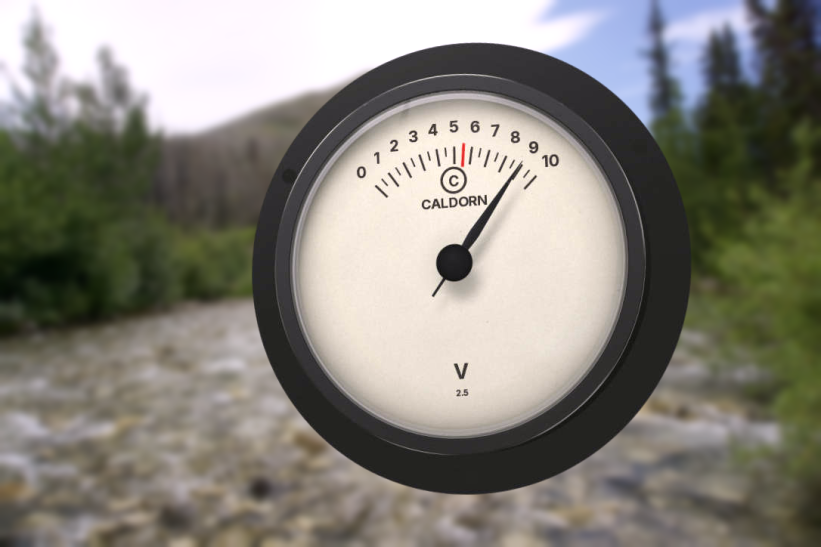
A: 9 V
